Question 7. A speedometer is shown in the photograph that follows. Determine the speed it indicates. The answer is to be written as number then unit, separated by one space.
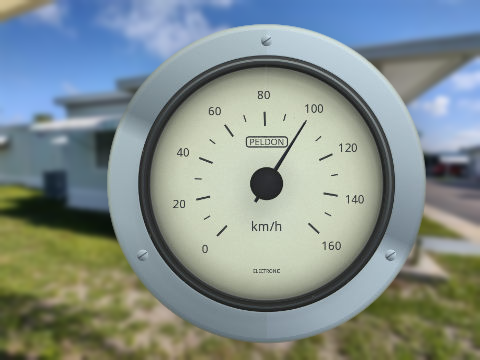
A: 100 km/h
